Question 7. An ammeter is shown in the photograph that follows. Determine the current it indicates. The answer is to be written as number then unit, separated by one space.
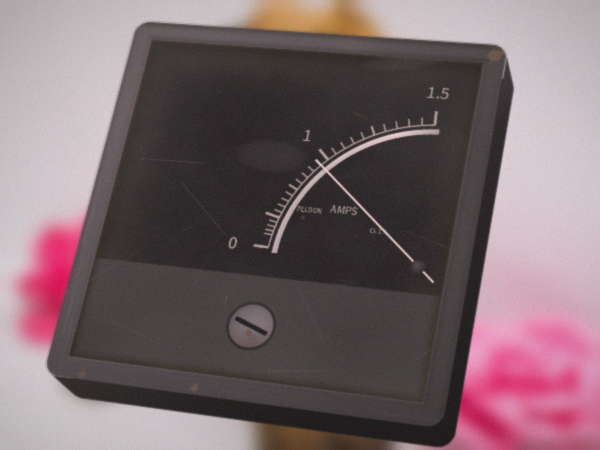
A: 0.95 A
